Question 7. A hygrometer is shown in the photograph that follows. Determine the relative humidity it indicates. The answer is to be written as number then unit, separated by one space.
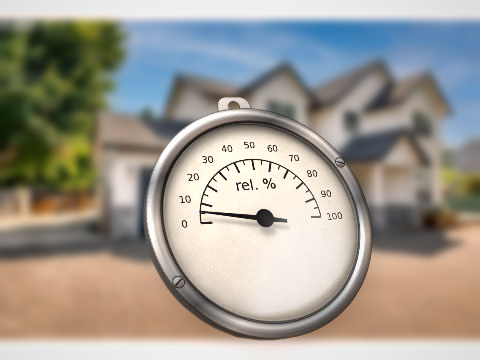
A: 5 %
